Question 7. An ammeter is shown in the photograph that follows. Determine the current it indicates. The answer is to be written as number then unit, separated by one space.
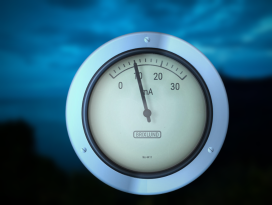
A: 10 mA
